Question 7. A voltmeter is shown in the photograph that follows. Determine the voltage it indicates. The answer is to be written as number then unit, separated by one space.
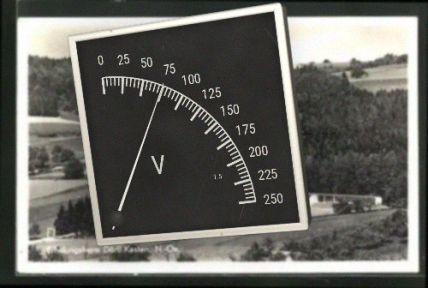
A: 75 V
